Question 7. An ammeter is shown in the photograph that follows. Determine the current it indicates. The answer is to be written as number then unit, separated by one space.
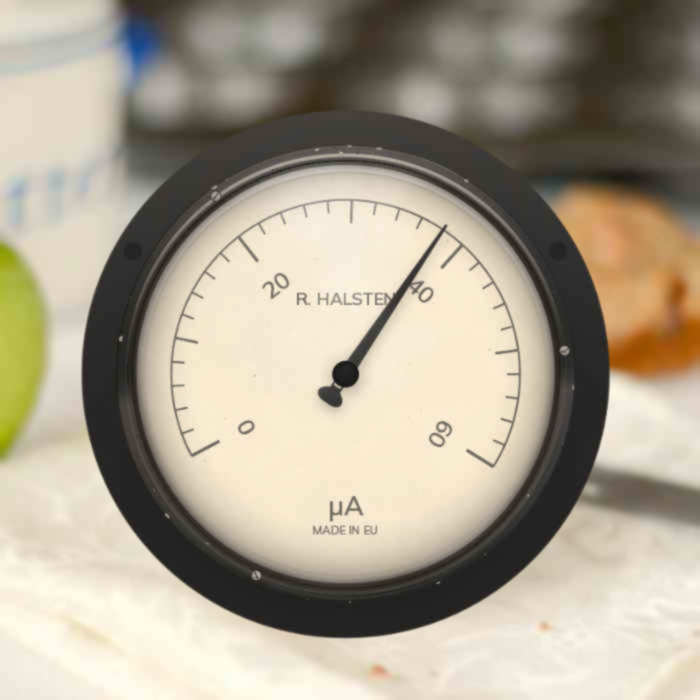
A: 38 µA
